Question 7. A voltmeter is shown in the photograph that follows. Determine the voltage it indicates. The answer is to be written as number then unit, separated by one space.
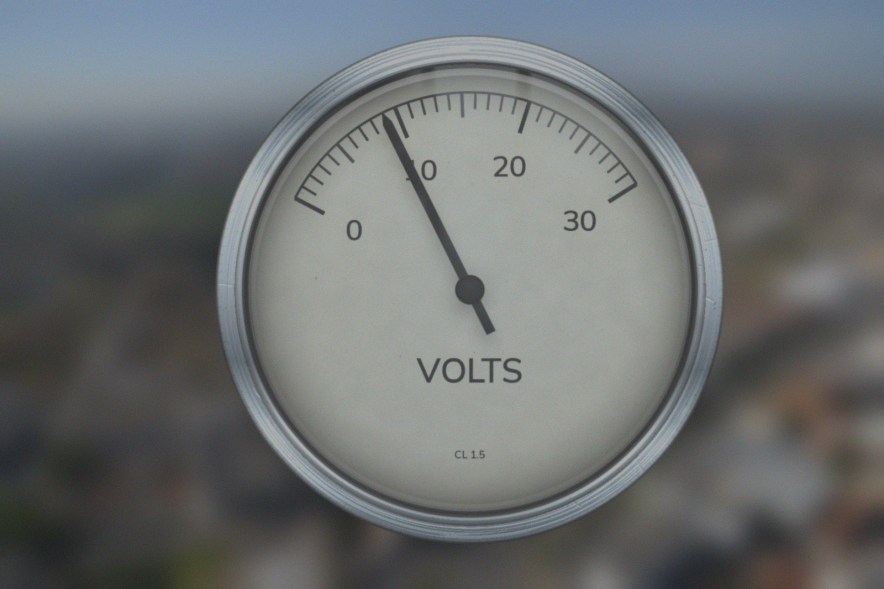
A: 9 V
